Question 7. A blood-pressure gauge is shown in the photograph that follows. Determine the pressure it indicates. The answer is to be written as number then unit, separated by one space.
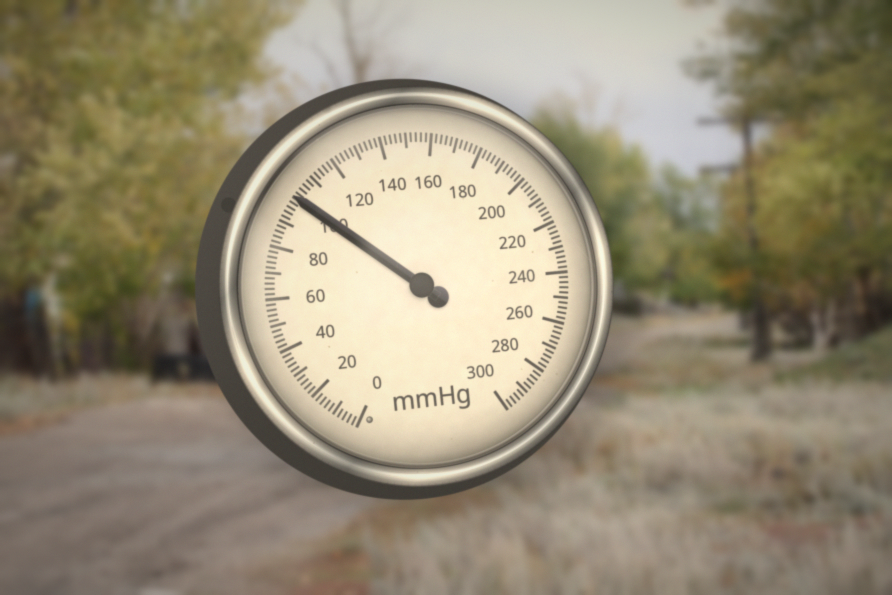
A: 100 mmHg
